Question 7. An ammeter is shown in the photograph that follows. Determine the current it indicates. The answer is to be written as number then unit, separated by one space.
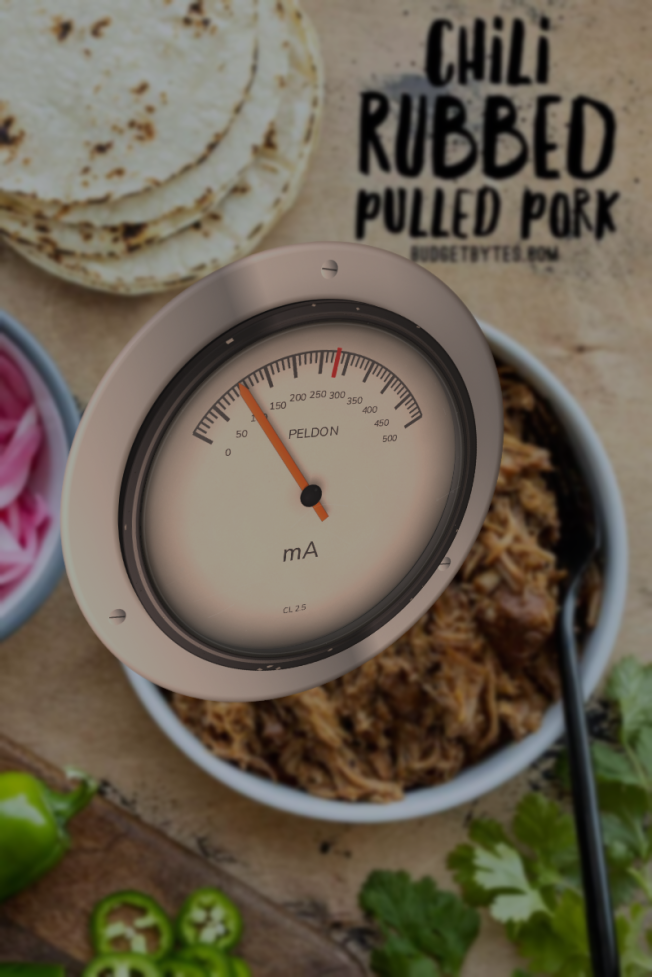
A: 100 mA
